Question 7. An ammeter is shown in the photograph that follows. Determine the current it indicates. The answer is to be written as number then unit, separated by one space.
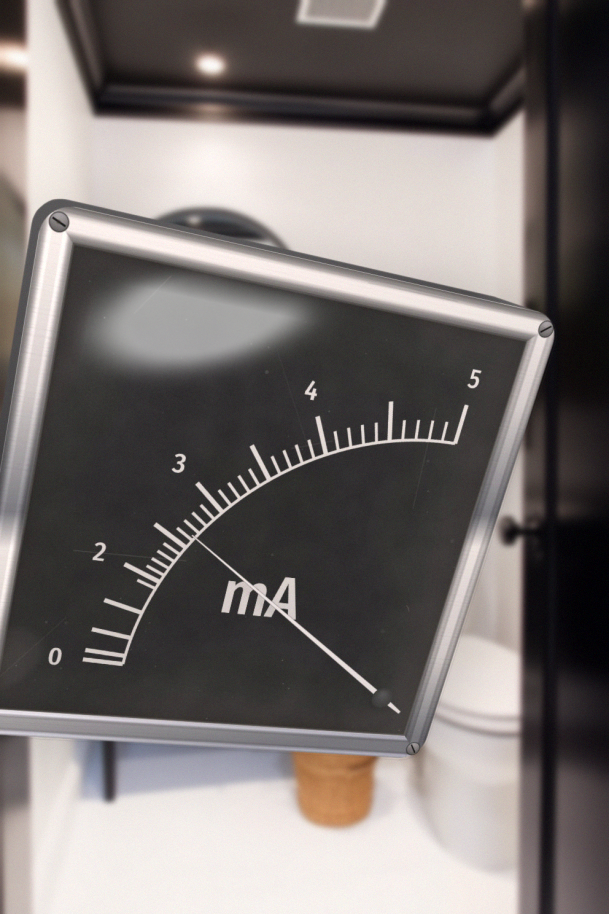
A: 2.65 mA
